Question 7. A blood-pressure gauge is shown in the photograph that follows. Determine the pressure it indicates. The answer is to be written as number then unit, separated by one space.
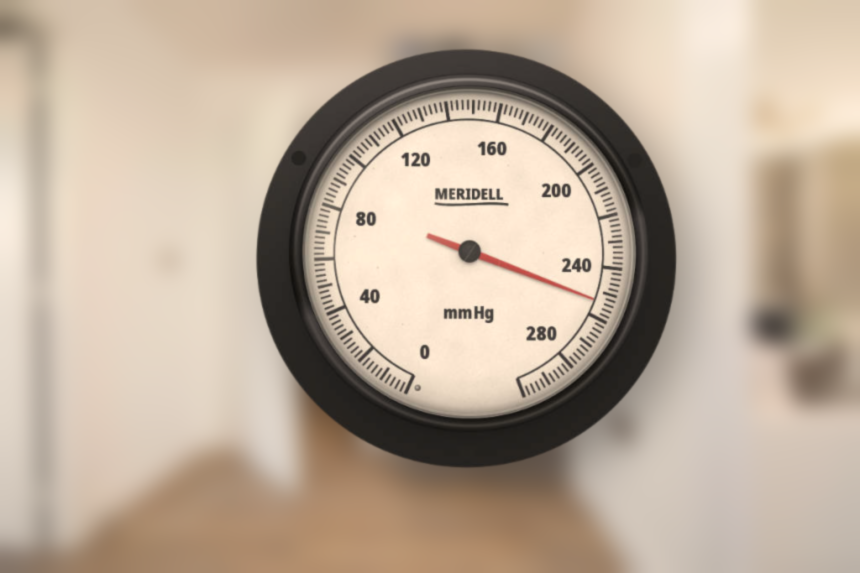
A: 254 mmHg
